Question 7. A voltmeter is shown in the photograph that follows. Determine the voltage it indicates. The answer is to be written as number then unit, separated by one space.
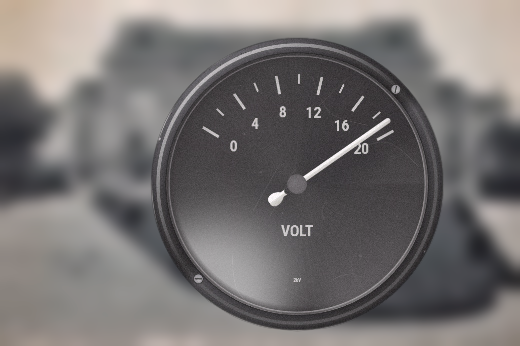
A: 19 V
